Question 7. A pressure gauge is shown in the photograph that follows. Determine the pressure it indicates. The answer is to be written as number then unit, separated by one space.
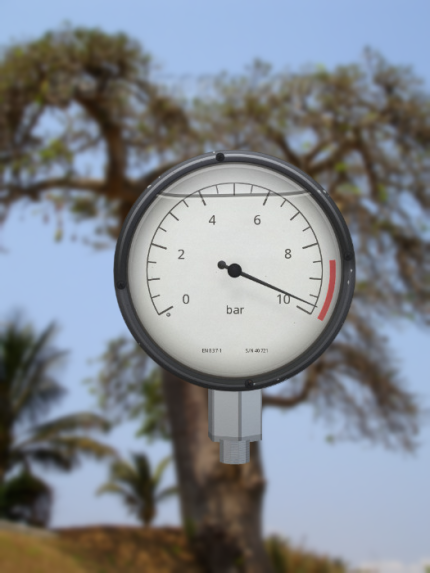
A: 9.75 bar
